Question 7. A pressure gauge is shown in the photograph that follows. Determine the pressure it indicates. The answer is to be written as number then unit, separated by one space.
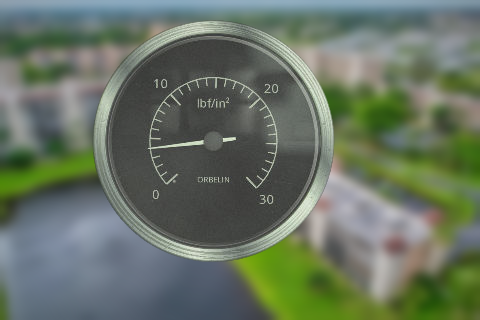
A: 4 psi
